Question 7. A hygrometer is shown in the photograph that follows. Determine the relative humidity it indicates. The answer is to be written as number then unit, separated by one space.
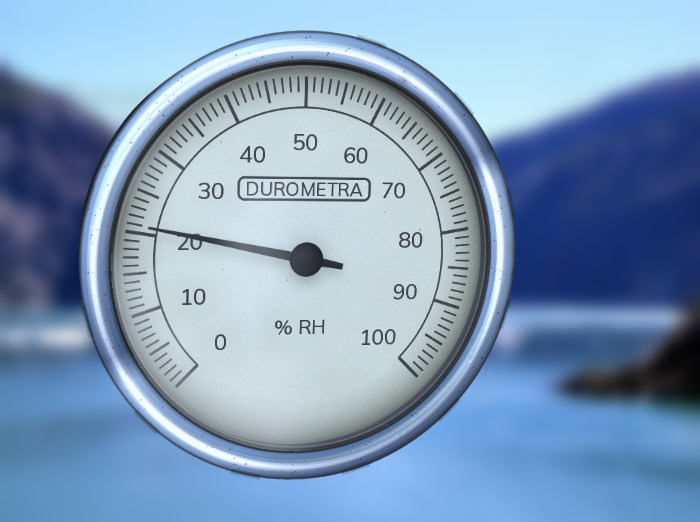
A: 21 %
